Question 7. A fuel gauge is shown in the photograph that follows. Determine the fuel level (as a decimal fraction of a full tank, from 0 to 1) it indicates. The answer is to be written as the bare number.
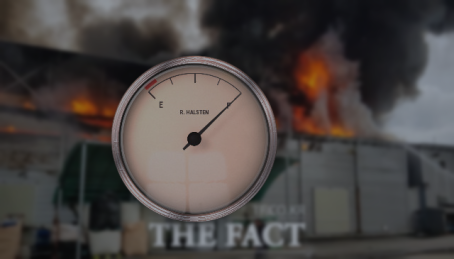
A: 1
